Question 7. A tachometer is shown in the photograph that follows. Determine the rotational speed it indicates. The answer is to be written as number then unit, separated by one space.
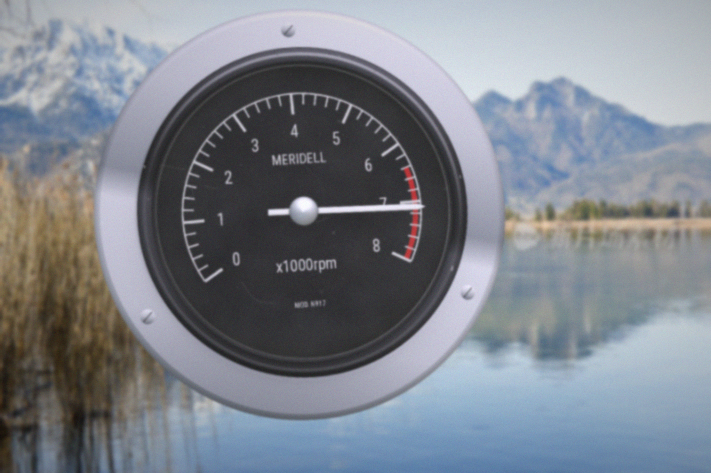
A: 7100 rpm
